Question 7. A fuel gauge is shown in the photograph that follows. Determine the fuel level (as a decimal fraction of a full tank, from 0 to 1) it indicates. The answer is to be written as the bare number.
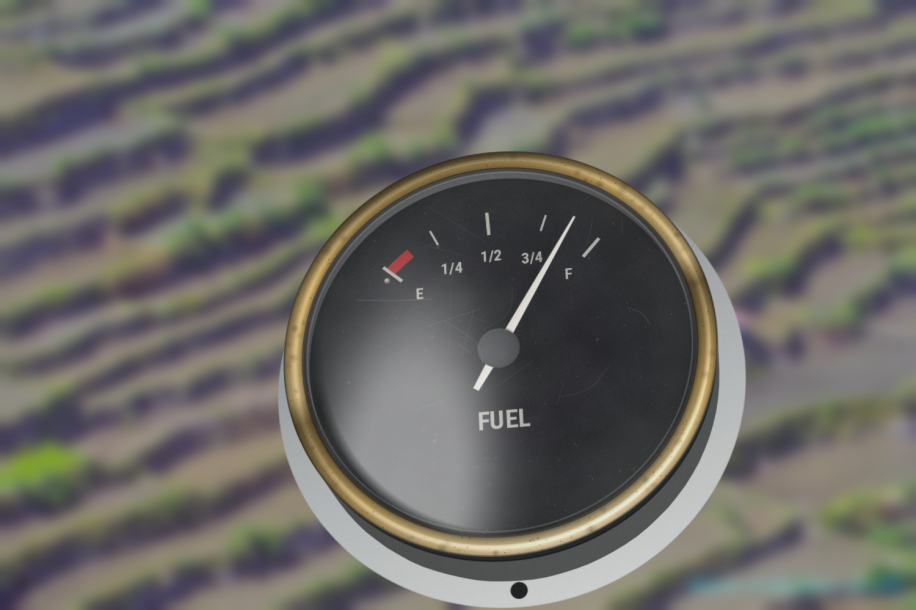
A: 0.875
